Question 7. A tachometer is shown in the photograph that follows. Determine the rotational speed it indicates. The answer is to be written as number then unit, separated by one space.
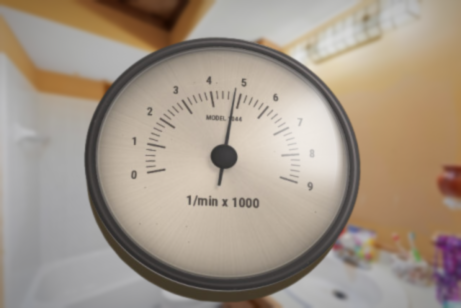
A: 4800 rpm
